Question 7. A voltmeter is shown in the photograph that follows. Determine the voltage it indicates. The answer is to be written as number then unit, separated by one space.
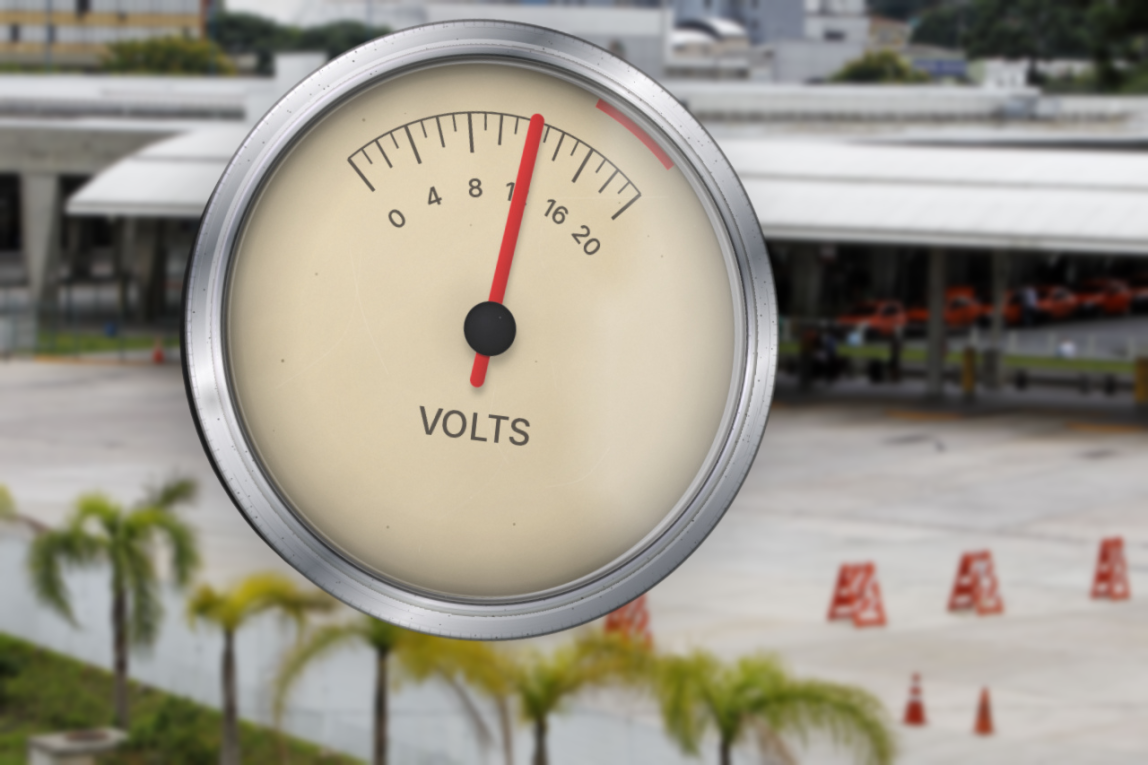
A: 12 V
